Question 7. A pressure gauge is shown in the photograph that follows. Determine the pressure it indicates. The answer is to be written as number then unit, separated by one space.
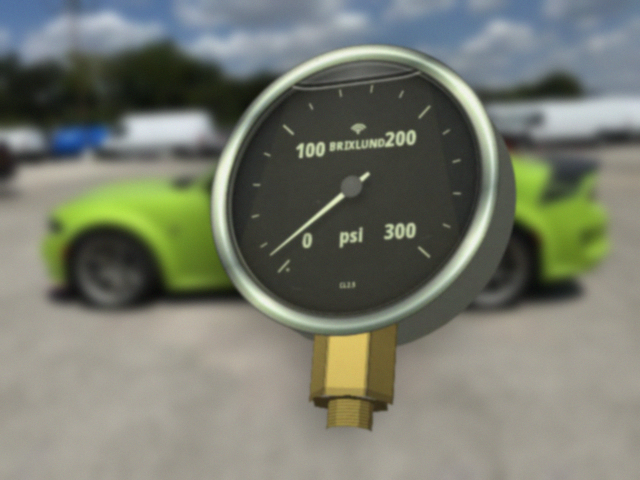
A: 10 psi
